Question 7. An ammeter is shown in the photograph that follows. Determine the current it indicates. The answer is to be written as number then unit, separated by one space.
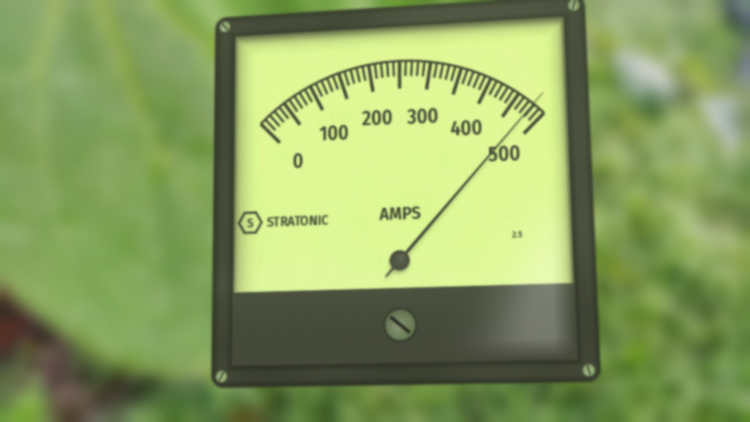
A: 480 A
